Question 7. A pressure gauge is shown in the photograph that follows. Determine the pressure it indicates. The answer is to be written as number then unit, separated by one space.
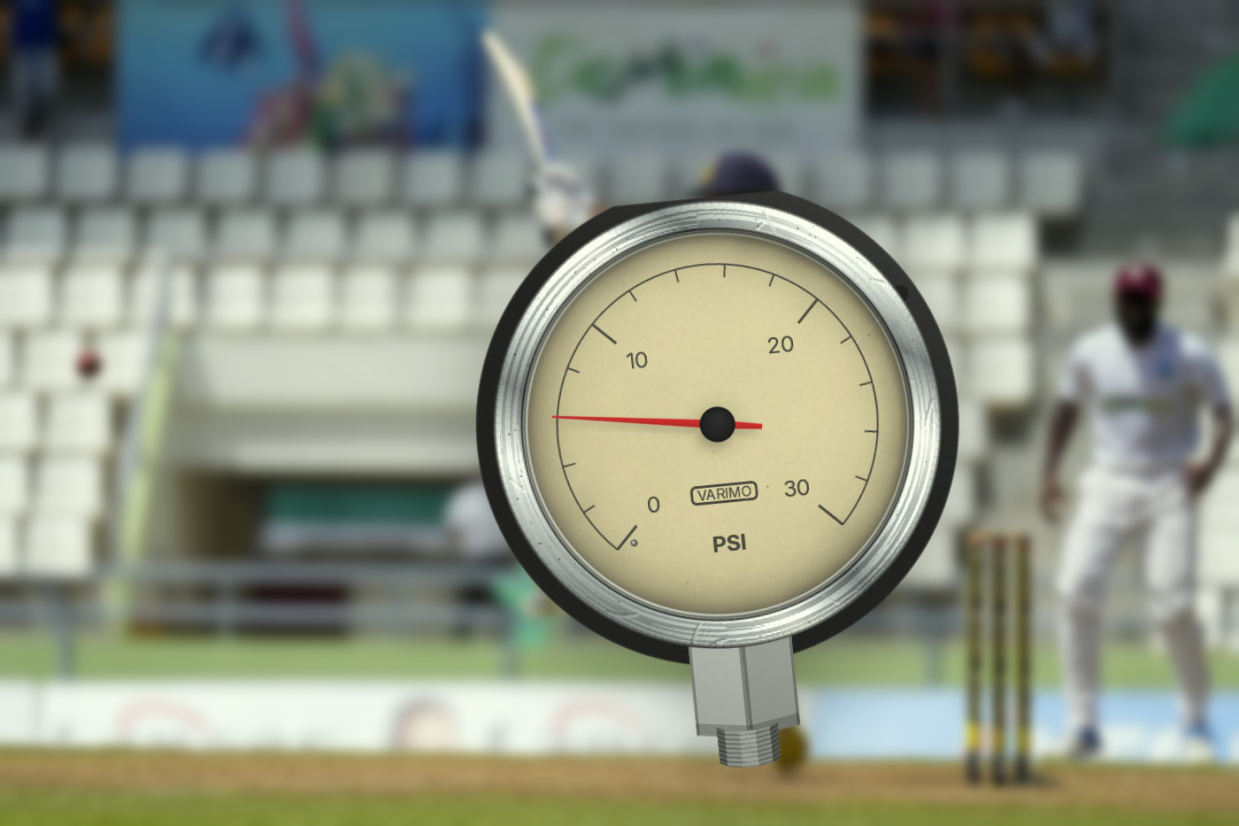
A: 6 psi
